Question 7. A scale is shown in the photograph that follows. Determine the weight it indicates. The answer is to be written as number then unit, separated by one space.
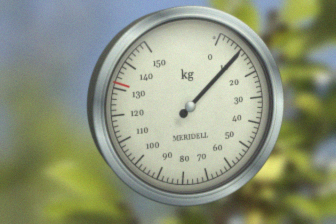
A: 10 kg
